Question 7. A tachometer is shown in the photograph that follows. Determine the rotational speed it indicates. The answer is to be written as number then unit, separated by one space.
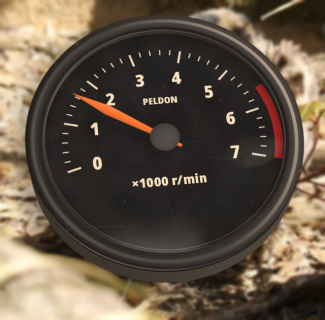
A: 1600 rpm
